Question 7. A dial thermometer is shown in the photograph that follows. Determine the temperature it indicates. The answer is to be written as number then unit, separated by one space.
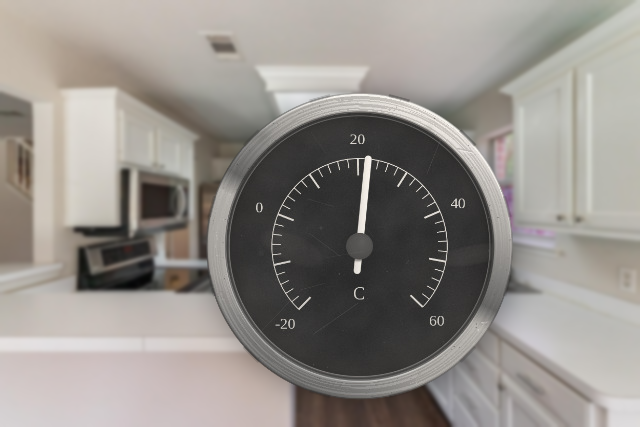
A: 22 °C
